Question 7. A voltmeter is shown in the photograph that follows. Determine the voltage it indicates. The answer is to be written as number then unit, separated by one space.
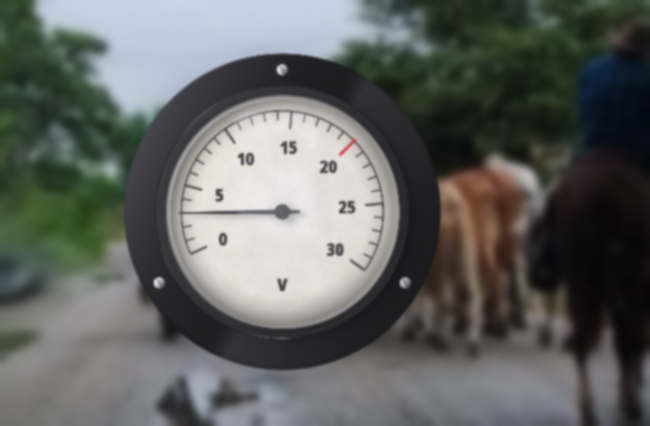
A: 3 V
